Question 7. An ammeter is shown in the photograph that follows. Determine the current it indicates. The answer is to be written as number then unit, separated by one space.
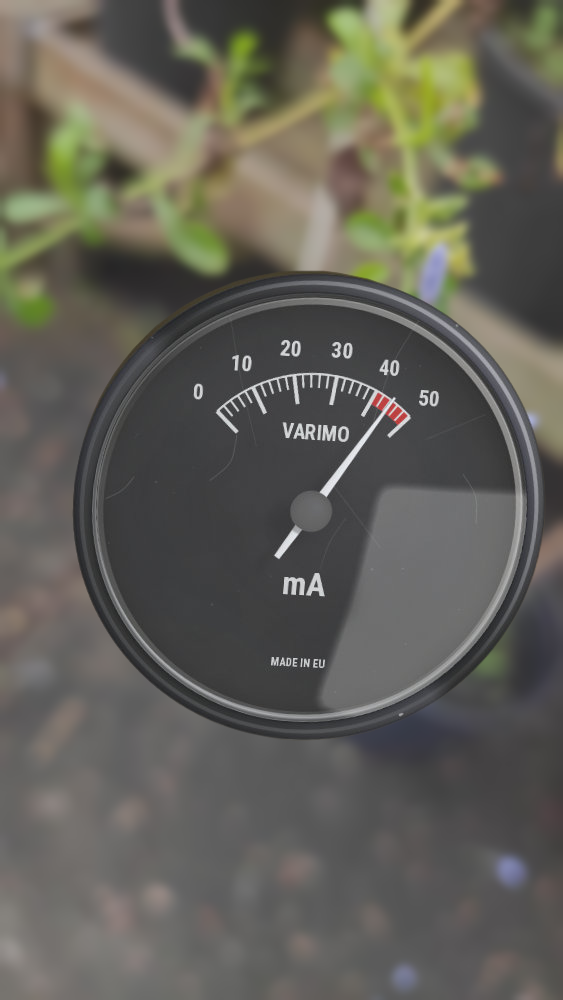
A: 44 mA
